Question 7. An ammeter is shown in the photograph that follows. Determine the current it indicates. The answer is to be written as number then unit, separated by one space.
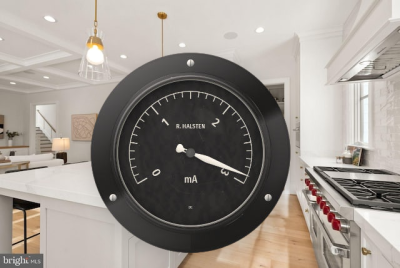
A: 2.9 mA
